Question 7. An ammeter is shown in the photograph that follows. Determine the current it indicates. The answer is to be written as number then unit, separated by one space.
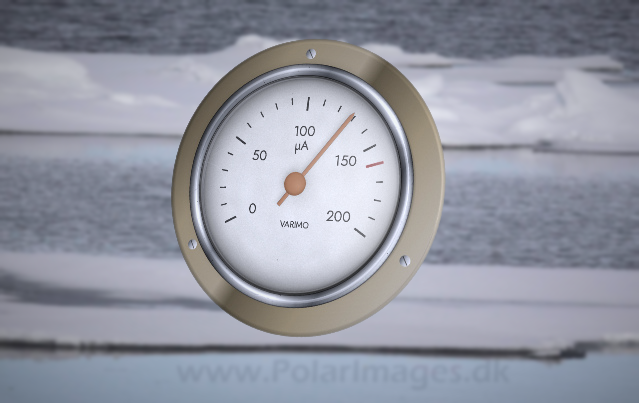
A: 130 µA
